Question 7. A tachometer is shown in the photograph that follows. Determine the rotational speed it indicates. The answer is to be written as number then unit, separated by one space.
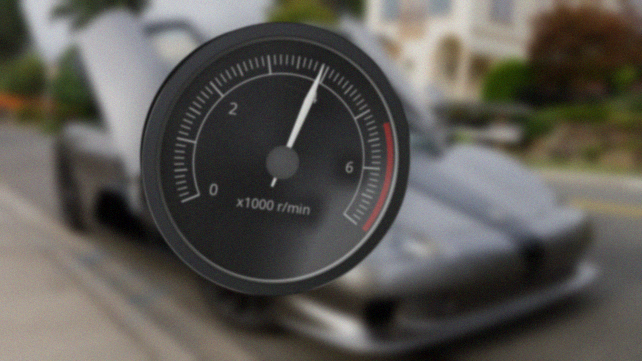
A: 3900 rpm
